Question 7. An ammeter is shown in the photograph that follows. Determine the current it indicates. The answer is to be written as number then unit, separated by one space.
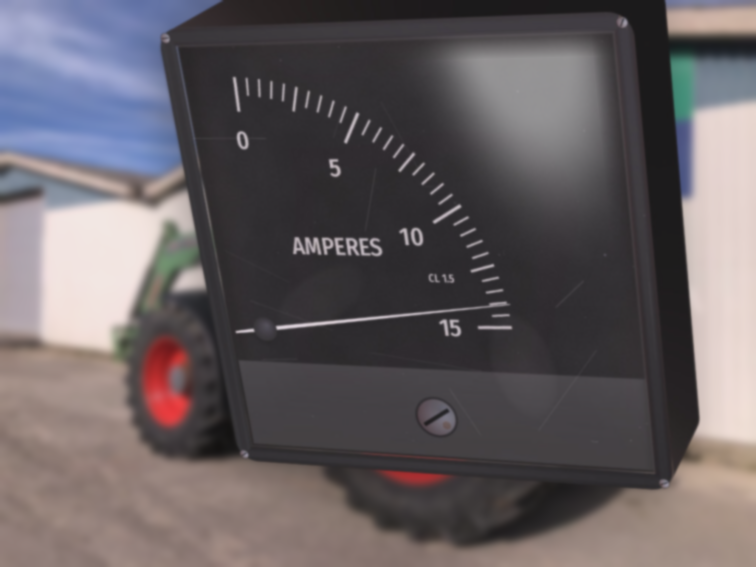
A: 14 A
